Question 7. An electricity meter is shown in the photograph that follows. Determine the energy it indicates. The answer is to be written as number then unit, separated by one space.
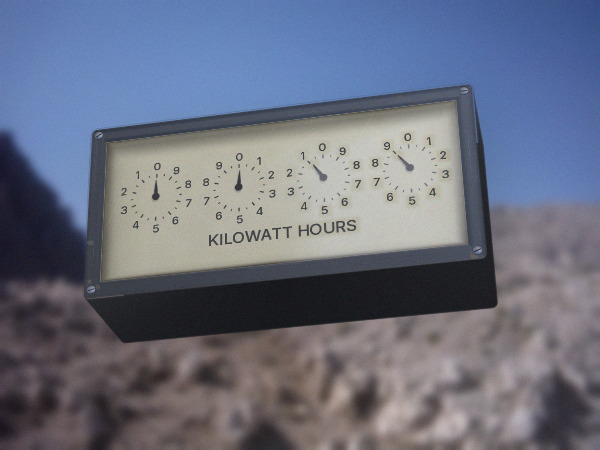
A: 9 kWh
